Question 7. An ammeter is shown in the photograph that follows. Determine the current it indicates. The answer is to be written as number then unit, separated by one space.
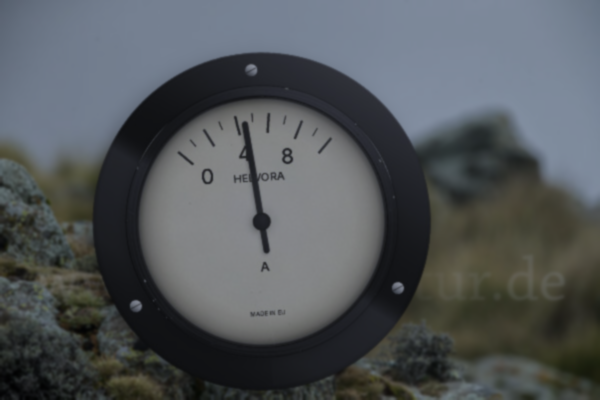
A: 4.5 A
